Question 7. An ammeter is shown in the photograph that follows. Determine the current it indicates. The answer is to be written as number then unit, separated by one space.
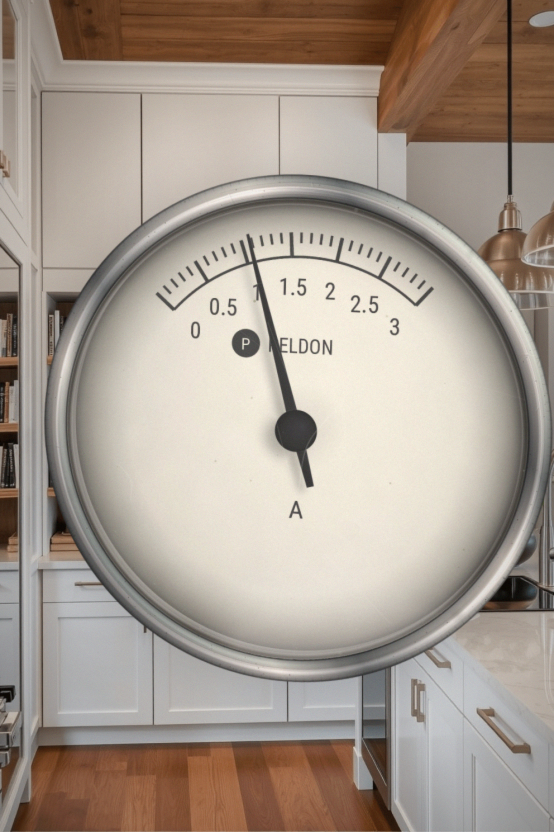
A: 1.1 A
